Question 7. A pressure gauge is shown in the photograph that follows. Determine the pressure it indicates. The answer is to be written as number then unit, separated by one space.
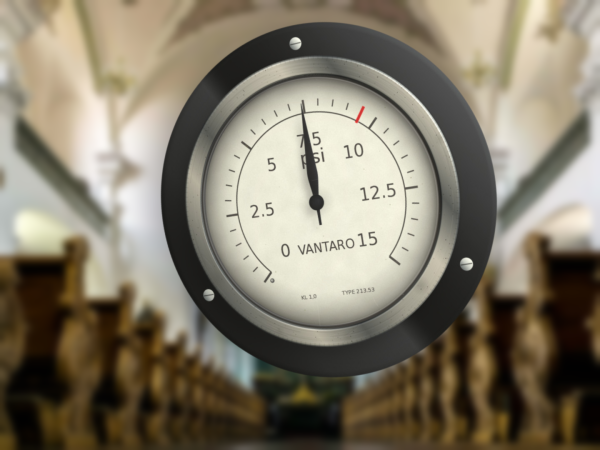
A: 7.5 psi
